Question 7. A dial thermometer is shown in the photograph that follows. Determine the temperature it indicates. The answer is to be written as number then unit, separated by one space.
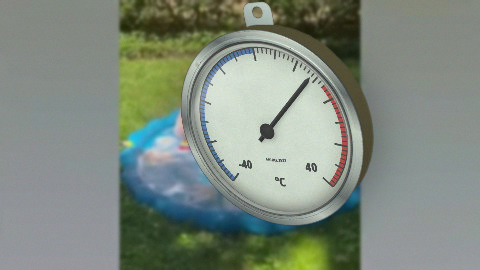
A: 14 °C
